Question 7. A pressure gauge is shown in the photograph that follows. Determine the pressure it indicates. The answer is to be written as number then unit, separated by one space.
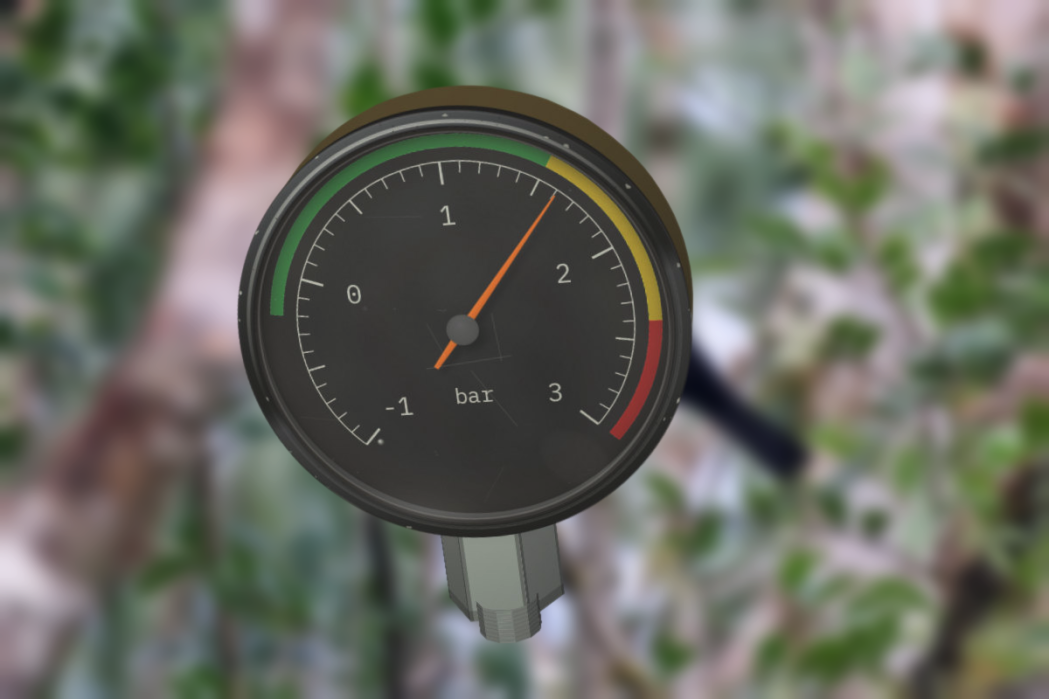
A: 1.6 bar
